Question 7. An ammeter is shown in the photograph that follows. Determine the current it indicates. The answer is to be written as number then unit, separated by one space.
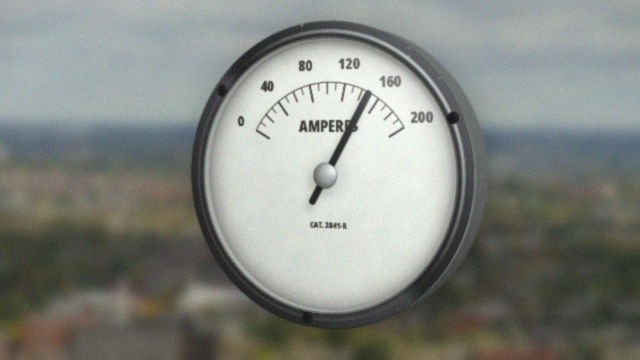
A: 150 A
